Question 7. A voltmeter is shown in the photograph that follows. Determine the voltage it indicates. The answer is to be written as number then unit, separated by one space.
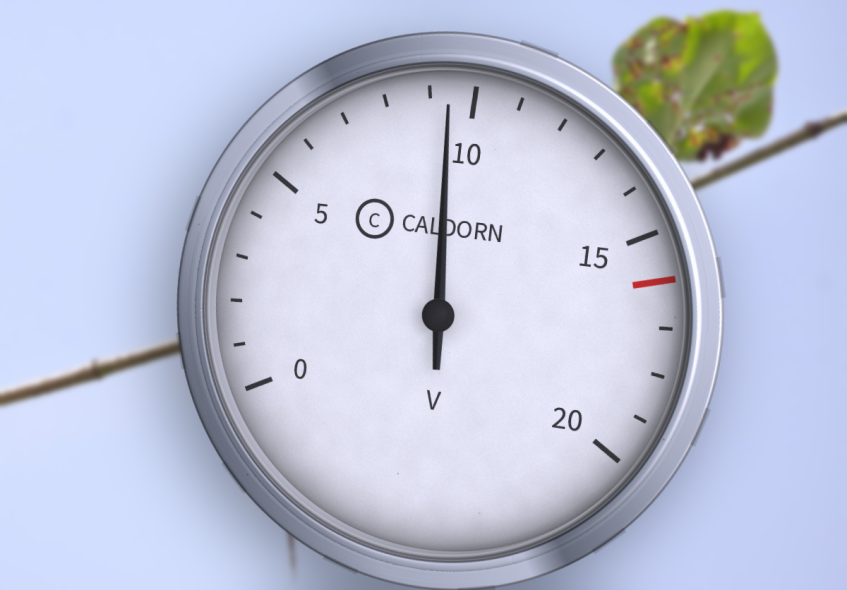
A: 9.5 V
